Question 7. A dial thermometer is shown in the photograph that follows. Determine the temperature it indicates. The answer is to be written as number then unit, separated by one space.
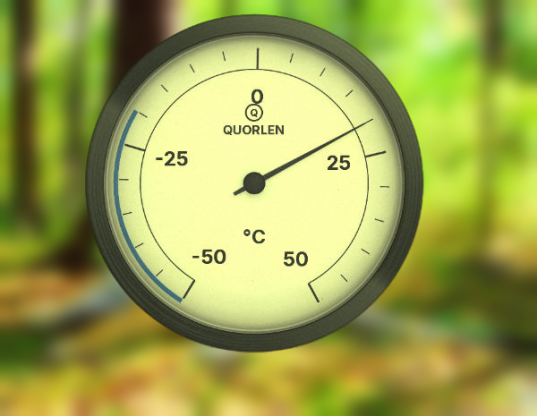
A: 20 °C
